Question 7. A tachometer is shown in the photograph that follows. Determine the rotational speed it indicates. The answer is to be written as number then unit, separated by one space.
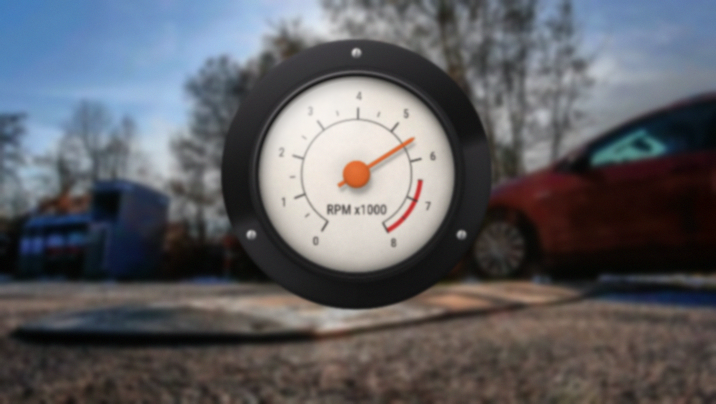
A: 5500 rpm
